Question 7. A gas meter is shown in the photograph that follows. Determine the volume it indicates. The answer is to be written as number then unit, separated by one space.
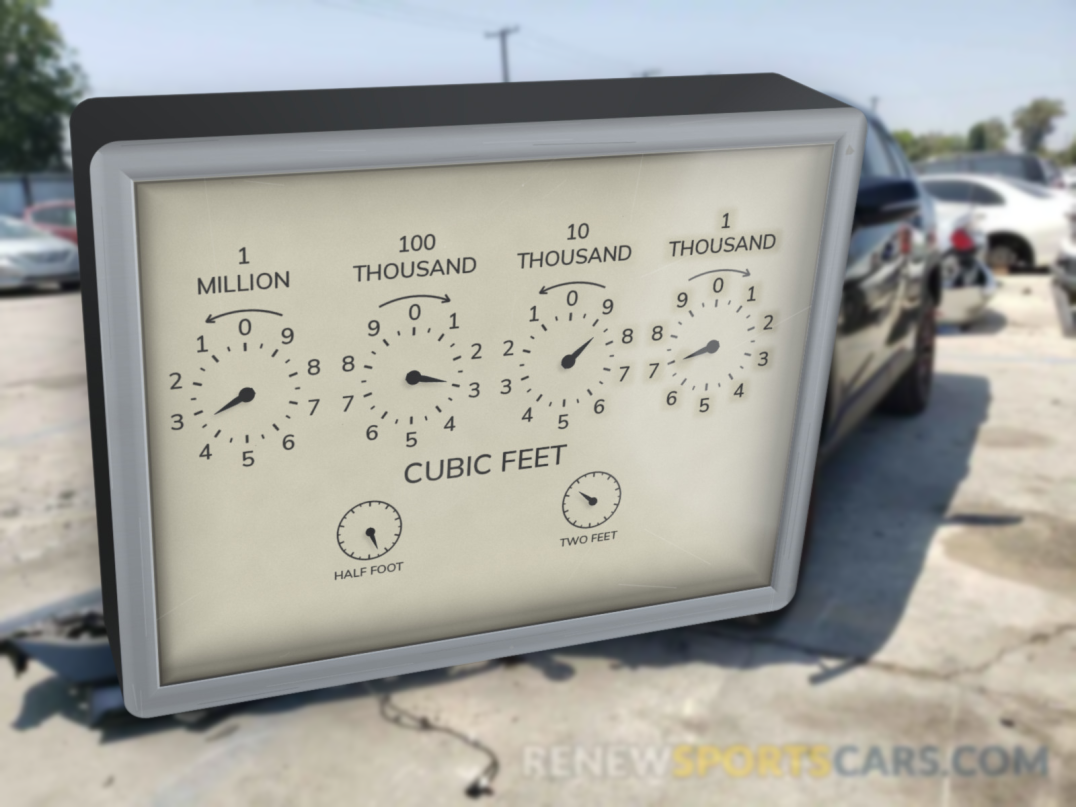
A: 328700 ft³
